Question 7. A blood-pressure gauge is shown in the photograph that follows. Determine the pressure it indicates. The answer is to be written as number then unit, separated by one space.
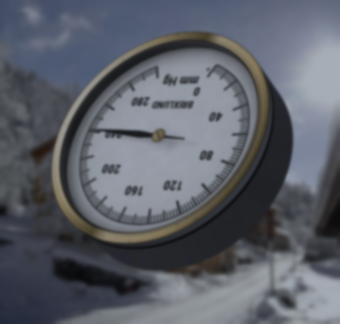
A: 240 mmHg
